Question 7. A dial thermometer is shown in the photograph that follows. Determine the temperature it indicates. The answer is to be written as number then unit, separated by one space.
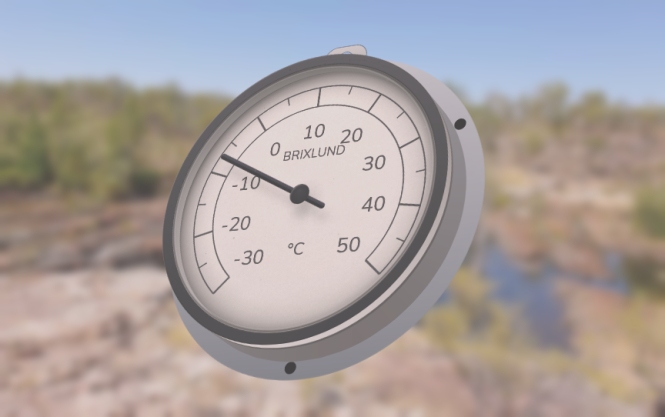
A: -7.5 °C
